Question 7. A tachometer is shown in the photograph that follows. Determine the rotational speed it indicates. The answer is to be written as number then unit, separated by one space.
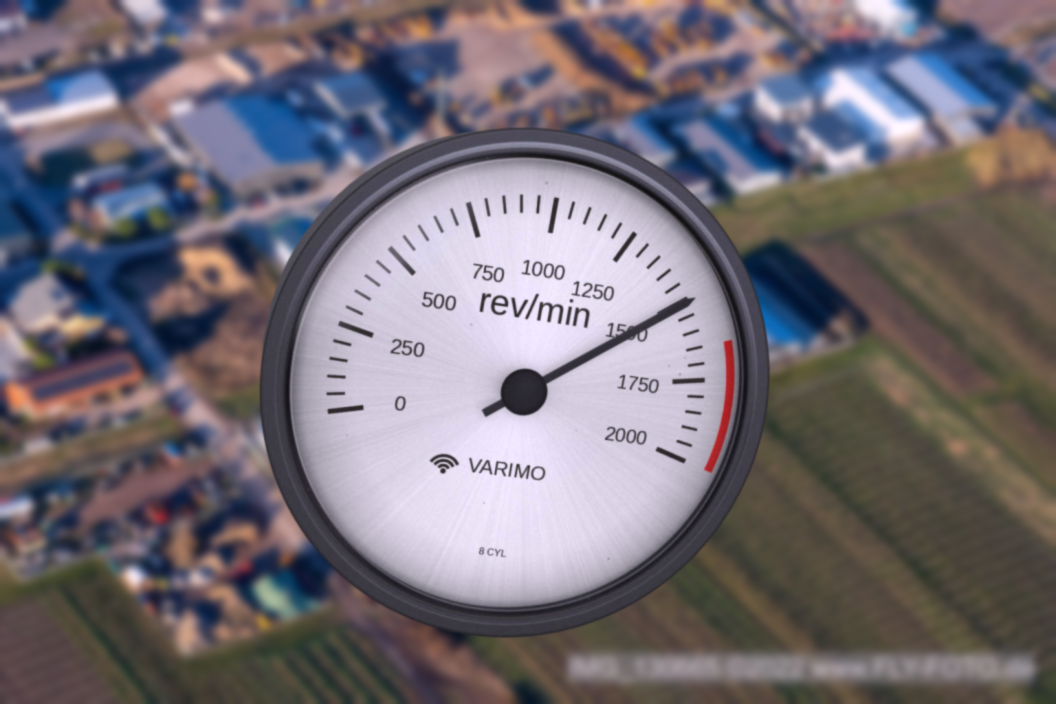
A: 1500 rpm
